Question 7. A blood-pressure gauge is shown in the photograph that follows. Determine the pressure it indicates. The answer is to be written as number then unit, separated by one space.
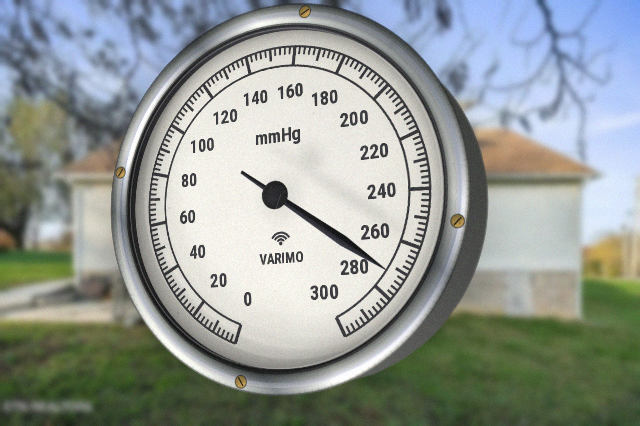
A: 272 mmHg
